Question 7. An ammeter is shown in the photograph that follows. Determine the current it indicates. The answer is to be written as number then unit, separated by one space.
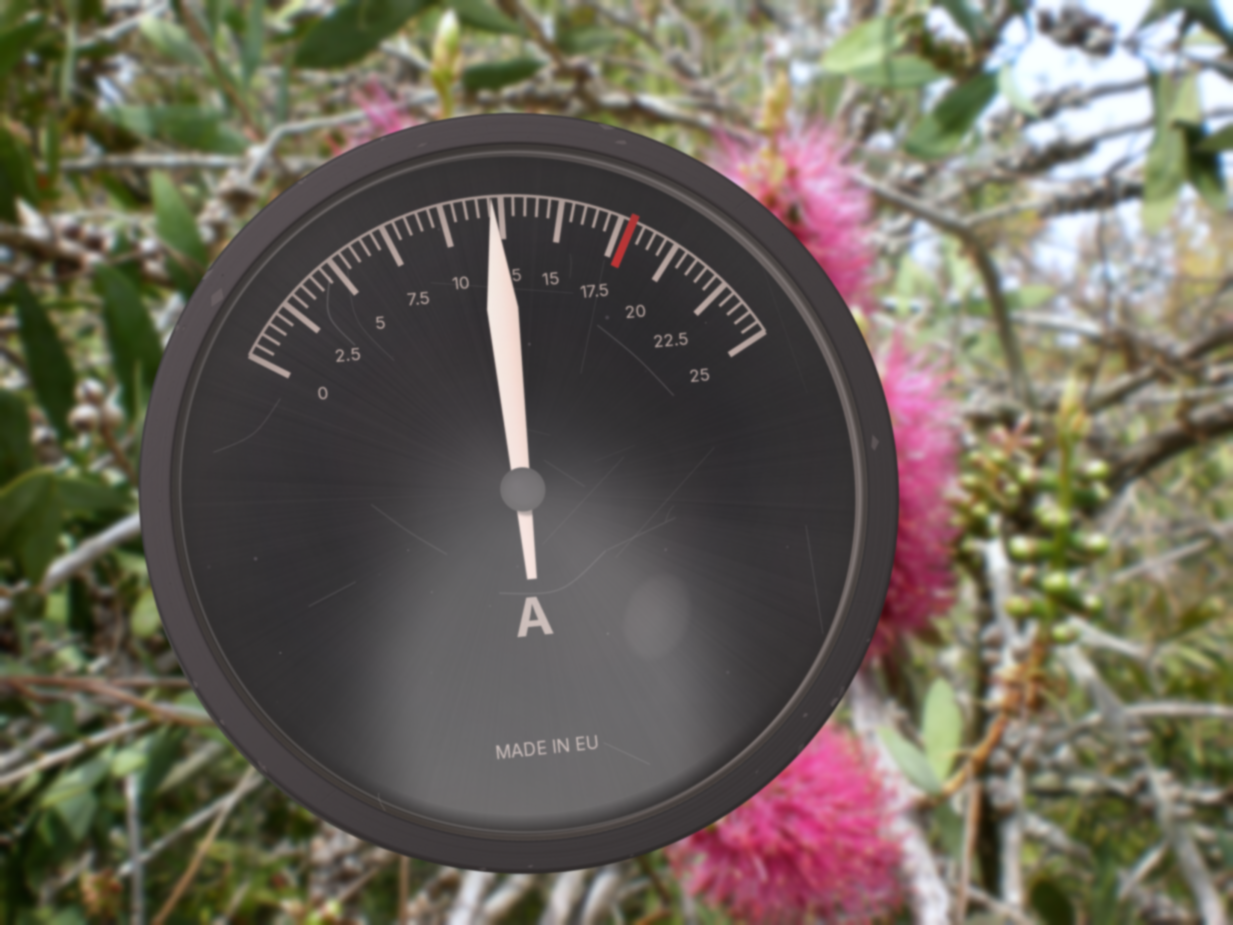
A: 12 A
